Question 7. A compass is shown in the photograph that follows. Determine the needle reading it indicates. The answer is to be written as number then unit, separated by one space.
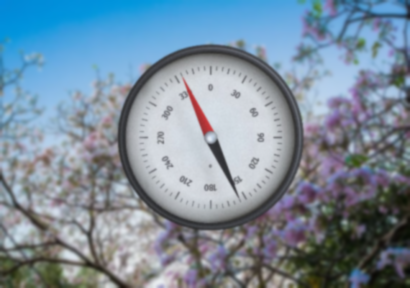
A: 335 °
